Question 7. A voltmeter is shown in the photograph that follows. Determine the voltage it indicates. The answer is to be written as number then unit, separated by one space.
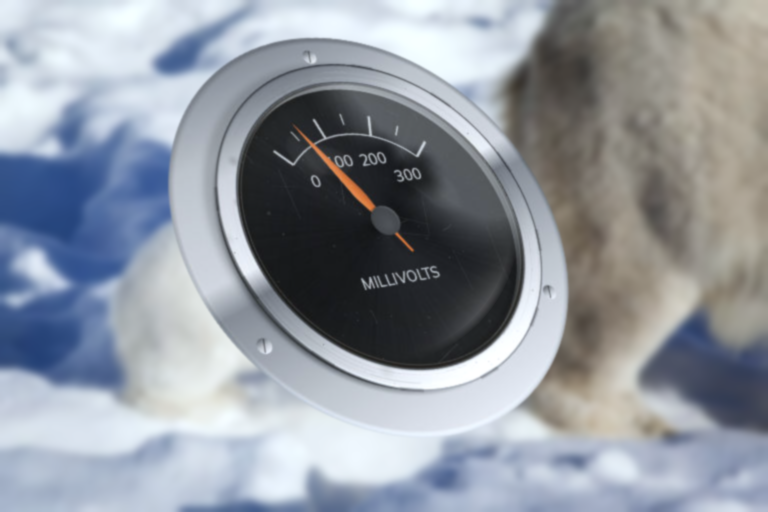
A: 50 mV
